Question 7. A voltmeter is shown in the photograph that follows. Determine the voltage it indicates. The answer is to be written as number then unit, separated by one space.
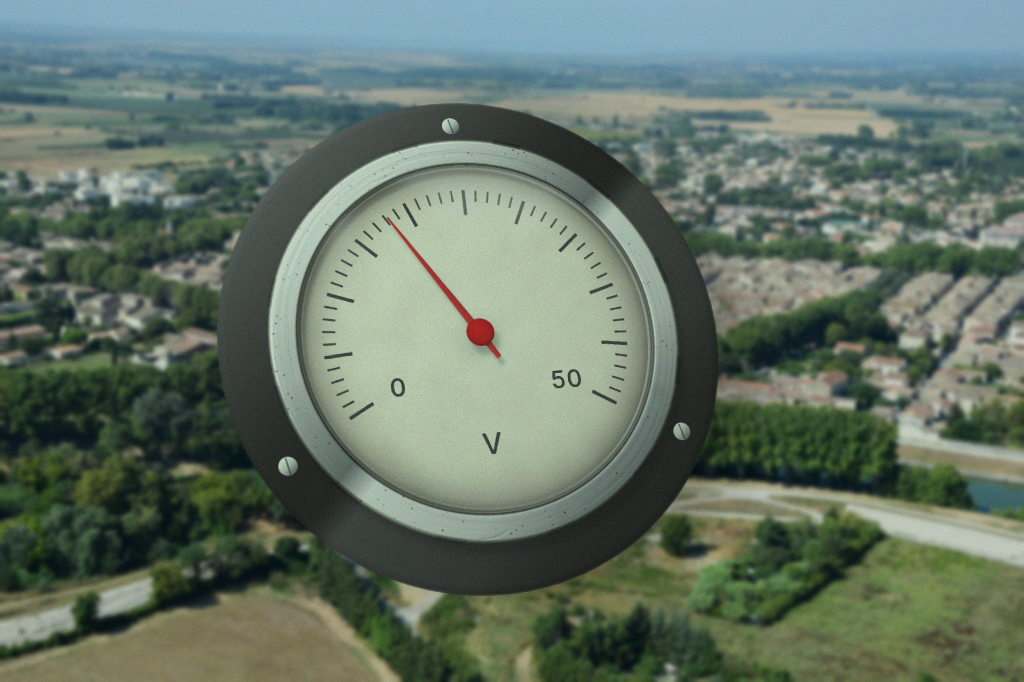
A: 18 V
